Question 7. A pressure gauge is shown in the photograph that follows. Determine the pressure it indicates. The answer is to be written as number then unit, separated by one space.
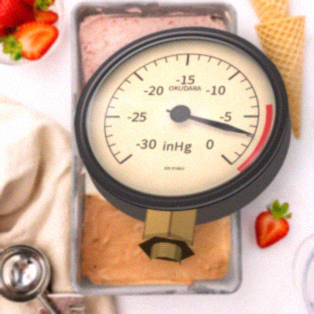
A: -3 inHg
